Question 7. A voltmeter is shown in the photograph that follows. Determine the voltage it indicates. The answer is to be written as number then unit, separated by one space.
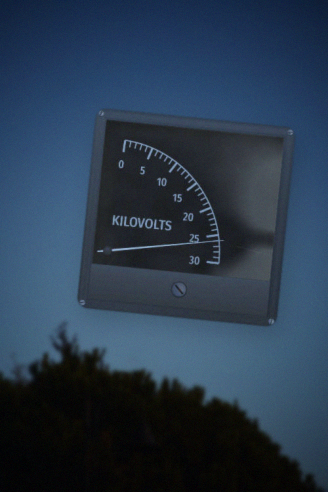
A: 26 kV
